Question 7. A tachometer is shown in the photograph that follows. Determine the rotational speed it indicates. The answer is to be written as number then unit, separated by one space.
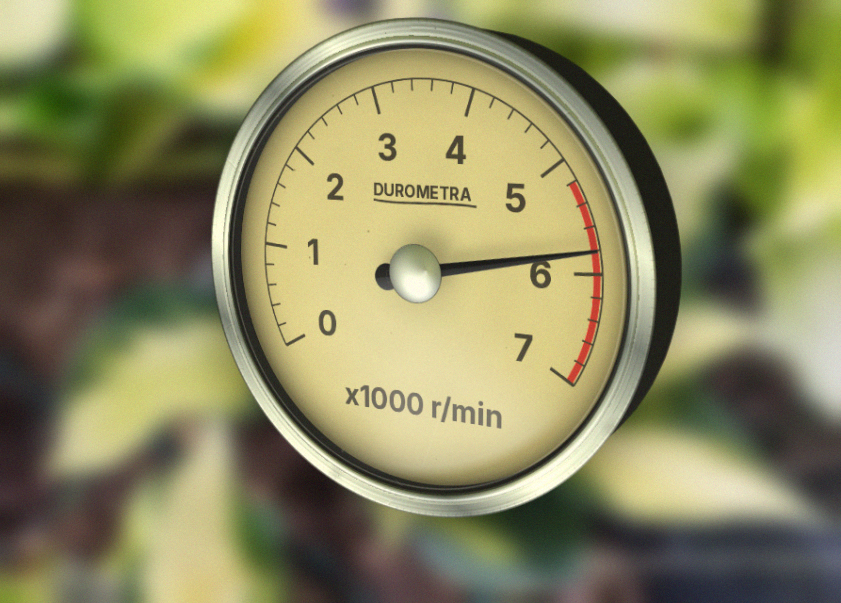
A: 5800 rpm
